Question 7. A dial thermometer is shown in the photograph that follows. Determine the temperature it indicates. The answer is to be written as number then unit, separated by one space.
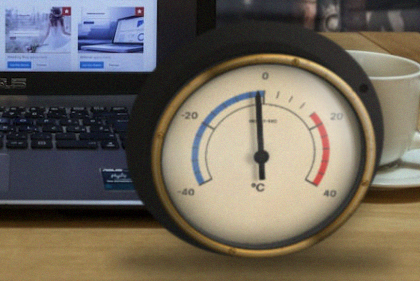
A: -2 °C
